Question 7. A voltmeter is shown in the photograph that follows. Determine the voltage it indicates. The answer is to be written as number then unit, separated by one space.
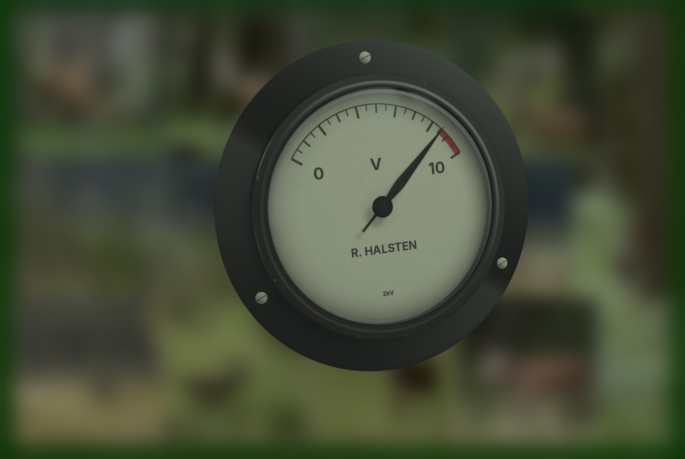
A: 8.5 V
